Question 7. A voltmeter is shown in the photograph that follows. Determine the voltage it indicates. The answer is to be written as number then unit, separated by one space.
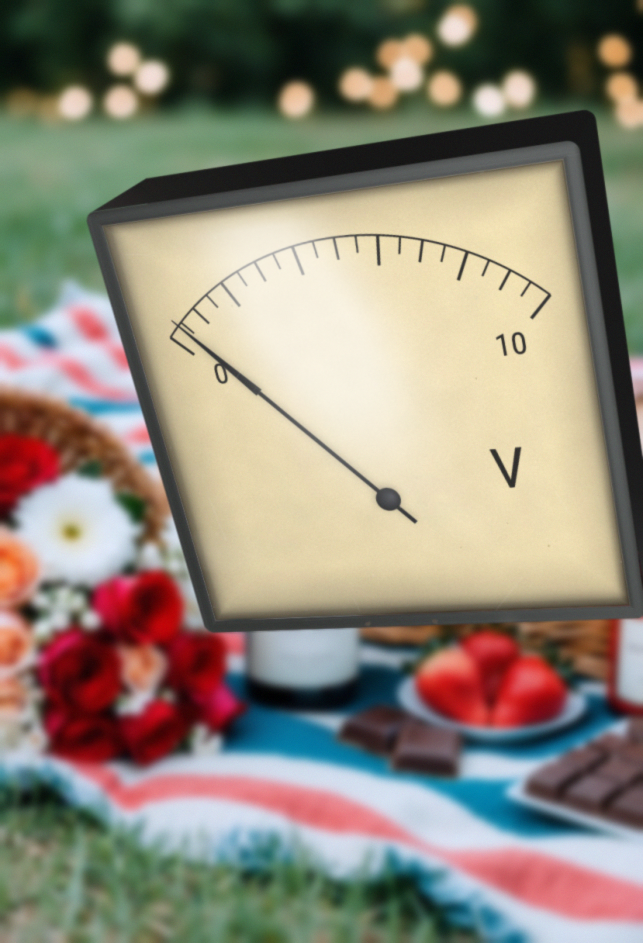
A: 0.5 V
